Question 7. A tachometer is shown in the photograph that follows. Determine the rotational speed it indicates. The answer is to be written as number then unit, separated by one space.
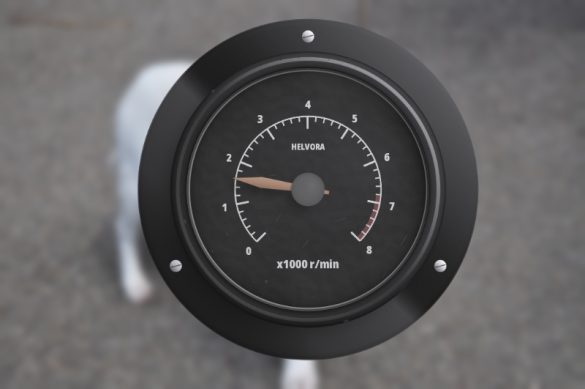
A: 1600 rpm
